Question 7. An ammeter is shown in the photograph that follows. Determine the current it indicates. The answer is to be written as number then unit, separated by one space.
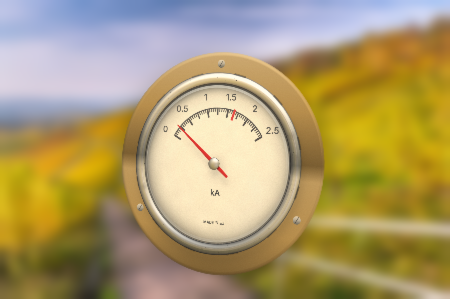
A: 0.25 kA
